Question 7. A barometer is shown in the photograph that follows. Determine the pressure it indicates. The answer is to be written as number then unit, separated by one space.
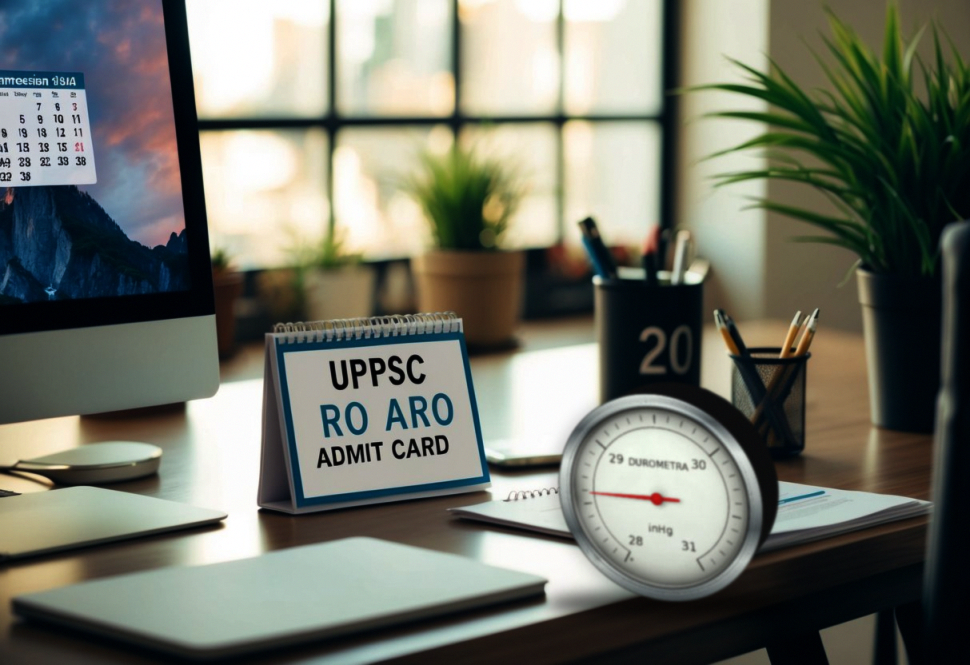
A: 28.6 inHg
